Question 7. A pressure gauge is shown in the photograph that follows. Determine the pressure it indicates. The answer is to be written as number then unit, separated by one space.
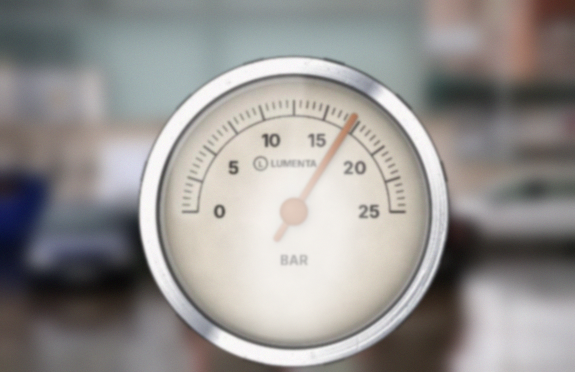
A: 17 bar
